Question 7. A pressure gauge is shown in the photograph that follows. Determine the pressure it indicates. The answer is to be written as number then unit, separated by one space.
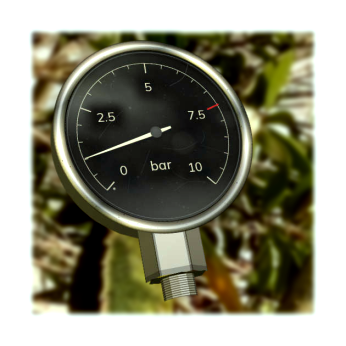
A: 1 bar
